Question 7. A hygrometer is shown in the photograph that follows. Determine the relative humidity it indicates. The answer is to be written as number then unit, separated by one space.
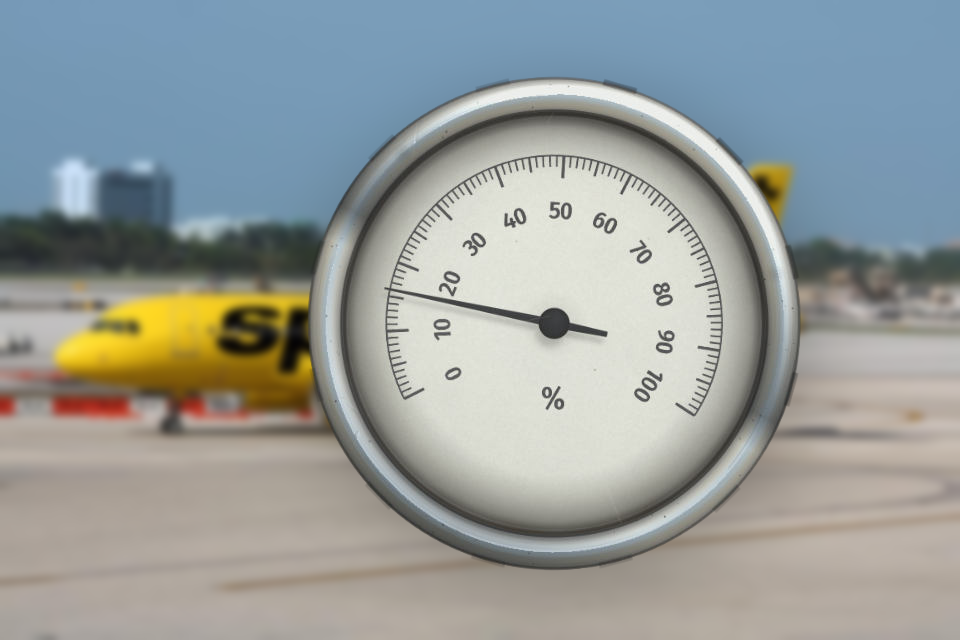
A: 16 %
